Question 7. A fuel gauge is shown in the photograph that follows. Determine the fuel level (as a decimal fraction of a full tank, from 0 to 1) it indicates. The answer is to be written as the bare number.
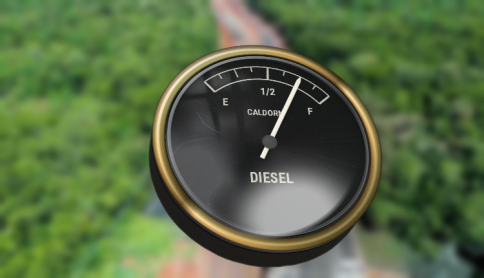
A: 0.75
